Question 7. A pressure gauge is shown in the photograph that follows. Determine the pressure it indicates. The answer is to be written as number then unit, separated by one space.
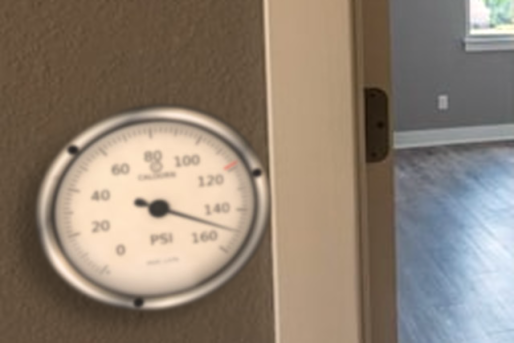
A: 150 psi
